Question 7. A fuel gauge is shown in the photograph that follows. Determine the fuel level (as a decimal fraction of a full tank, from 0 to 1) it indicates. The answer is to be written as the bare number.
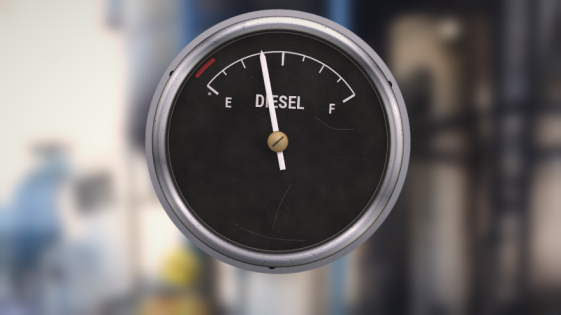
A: 0.375
